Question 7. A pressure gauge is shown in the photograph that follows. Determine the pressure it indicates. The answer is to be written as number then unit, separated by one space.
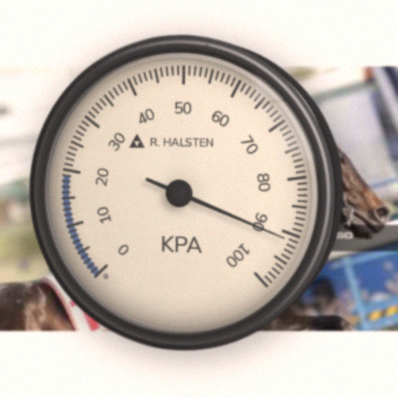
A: 91 kPa
